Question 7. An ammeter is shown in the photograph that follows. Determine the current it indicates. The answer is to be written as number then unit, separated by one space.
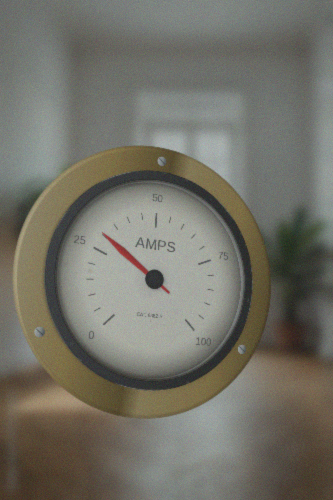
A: 30 A
